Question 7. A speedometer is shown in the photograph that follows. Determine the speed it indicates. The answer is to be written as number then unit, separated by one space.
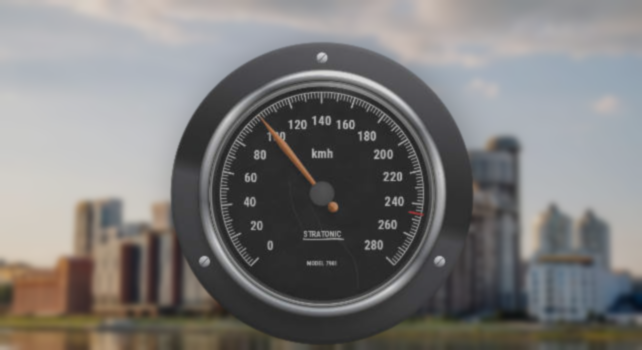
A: 100 km/h
